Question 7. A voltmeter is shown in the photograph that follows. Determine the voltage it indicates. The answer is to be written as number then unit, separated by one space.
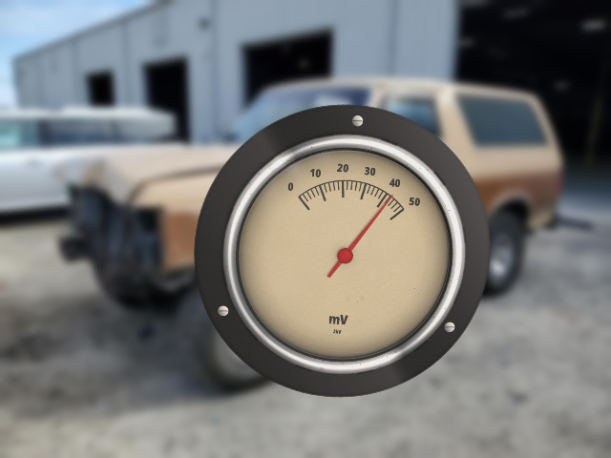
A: 42 mV
